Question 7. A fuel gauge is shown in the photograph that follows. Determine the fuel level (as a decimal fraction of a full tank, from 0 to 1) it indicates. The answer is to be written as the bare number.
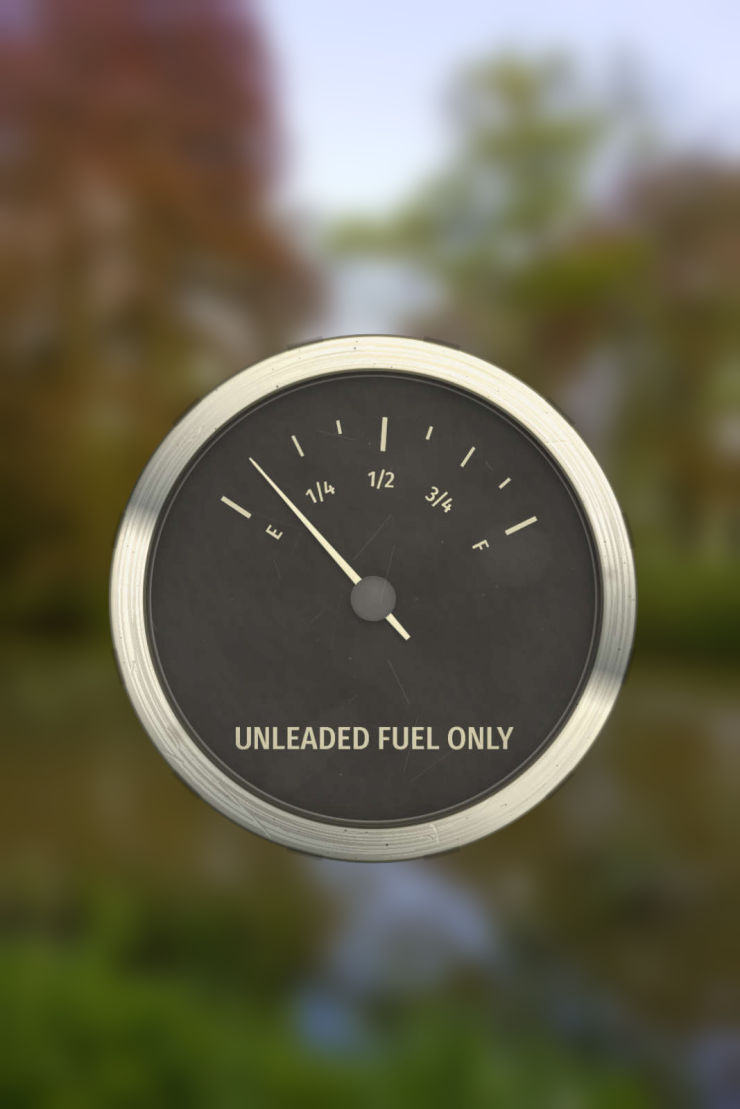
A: 0.125
